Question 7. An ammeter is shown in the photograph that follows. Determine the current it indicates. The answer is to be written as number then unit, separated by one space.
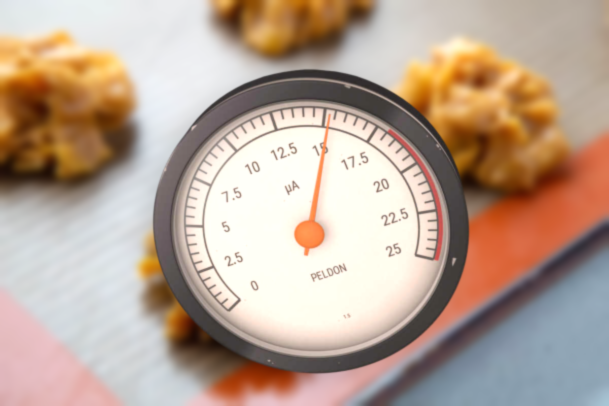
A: 15.25 µA
